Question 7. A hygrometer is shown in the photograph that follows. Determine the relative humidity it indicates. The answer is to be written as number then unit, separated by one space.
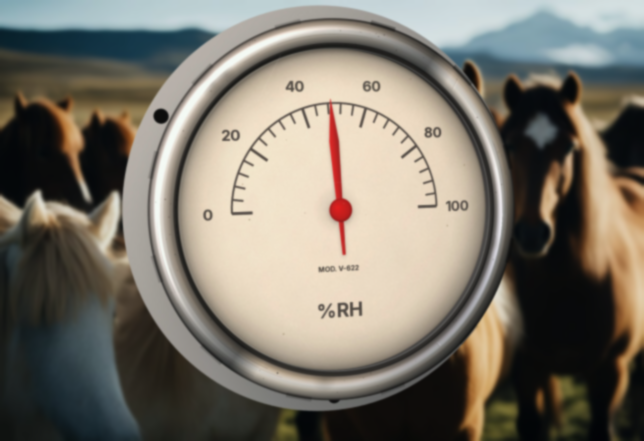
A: 48 %
